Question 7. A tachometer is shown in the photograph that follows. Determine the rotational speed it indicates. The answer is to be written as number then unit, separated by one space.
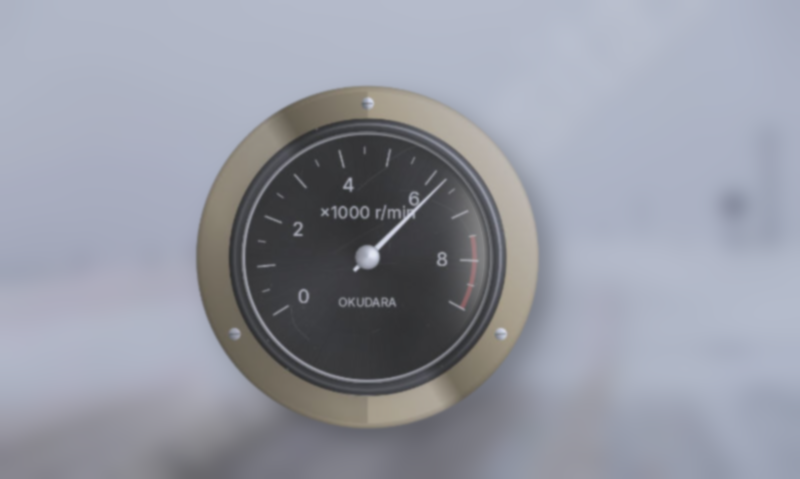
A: 6250 rpm
